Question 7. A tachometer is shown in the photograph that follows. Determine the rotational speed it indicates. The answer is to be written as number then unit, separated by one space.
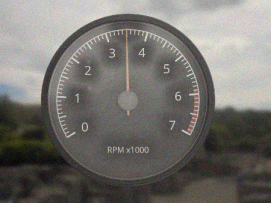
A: 3500 rpm
